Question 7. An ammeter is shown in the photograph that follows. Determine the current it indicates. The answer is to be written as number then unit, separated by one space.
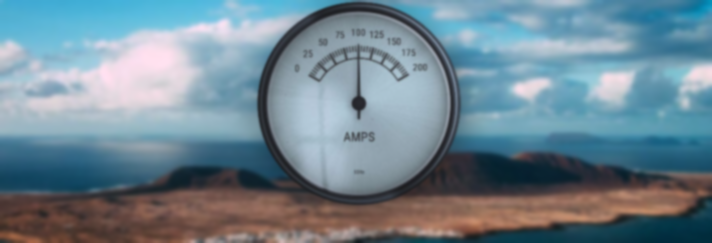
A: 100 A
